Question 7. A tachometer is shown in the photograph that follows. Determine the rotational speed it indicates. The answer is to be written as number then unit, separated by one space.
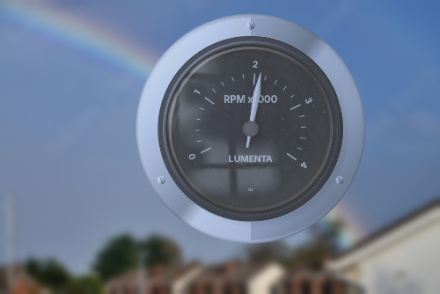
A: 2100 rpm
